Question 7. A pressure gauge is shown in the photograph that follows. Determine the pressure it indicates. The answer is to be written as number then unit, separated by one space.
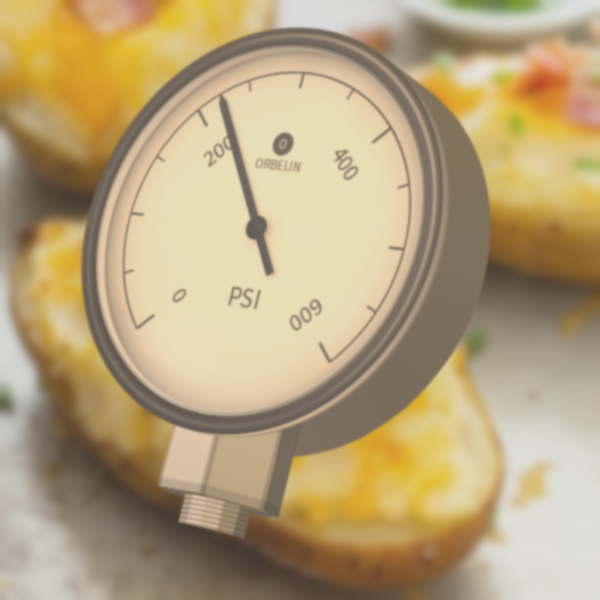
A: 225 psi
